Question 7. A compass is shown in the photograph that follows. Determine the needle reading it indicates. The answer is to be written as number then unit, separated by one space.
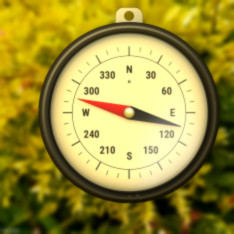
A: 285 °
